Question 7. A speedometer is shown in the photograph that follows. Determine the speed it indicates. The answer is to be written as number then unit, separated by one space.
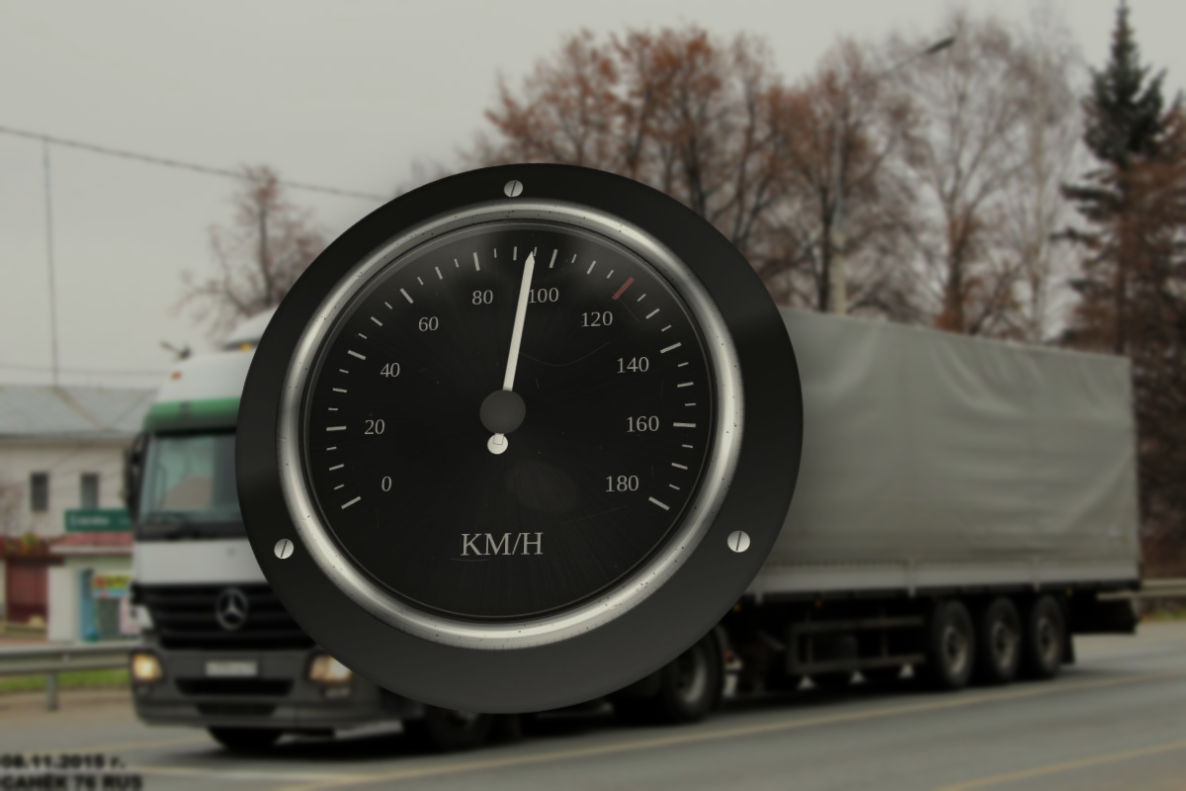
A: 95 km/h
